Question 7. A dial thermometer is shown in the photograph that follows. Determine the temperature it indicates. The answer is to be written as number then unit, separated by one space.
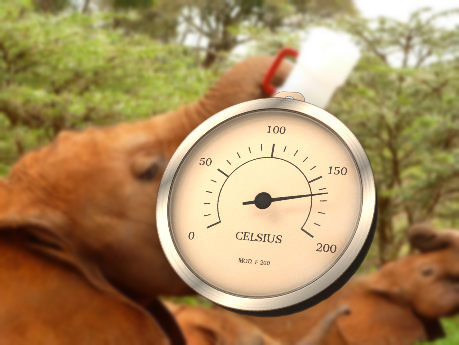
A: 165 °C
